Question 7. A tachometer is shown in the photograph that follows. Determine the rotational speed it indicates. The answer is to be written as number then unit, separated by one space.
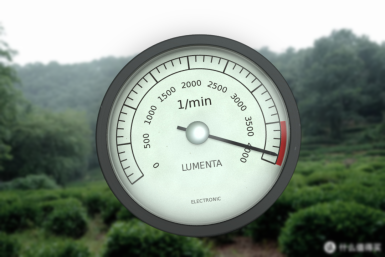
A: 3900 rpm
